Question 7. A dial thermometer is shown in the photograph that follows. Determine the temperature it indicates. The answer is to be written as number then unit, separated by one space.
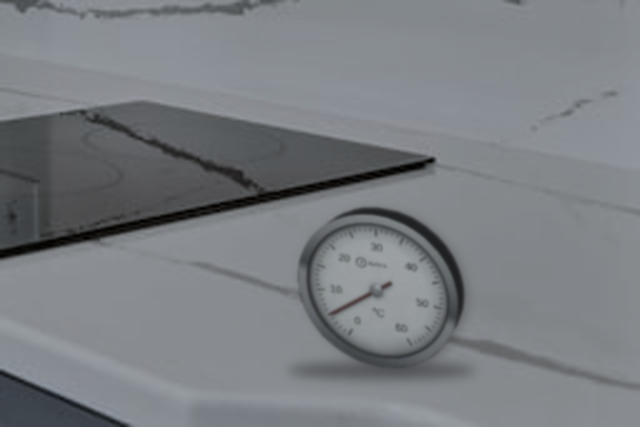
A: 5 °C
